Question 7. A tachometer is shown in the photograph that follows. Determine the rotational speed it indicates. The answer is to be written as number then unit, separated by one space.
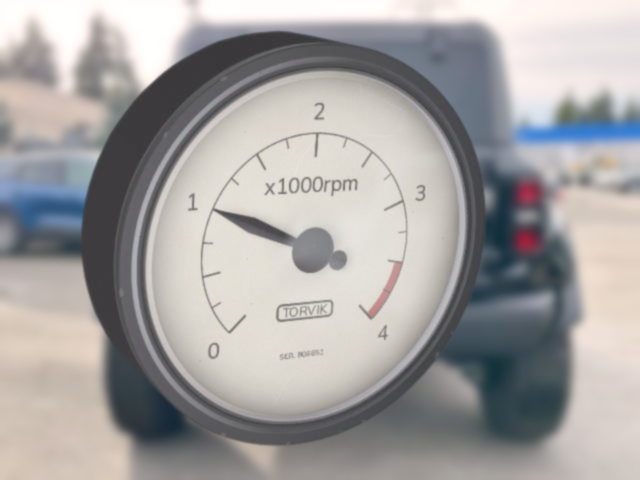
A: 1000 rpm
